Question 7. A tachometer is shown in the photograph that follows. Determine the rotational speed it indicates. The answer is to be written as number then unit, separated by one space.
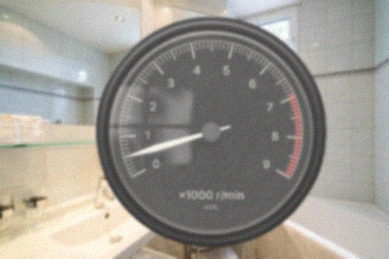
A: 500 rpm
